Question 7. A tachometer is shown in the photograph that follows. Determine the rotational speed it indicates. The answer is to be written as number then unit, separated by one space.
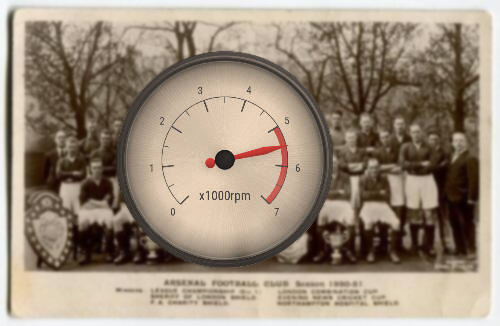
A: 5500 rpm
